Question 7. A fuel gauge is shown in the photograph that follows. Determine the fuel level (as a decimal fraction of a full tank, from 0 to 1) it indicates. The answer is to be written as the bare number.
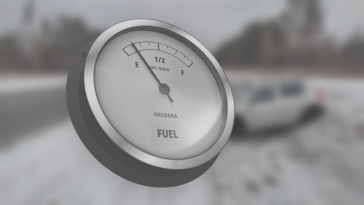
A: 0.125
